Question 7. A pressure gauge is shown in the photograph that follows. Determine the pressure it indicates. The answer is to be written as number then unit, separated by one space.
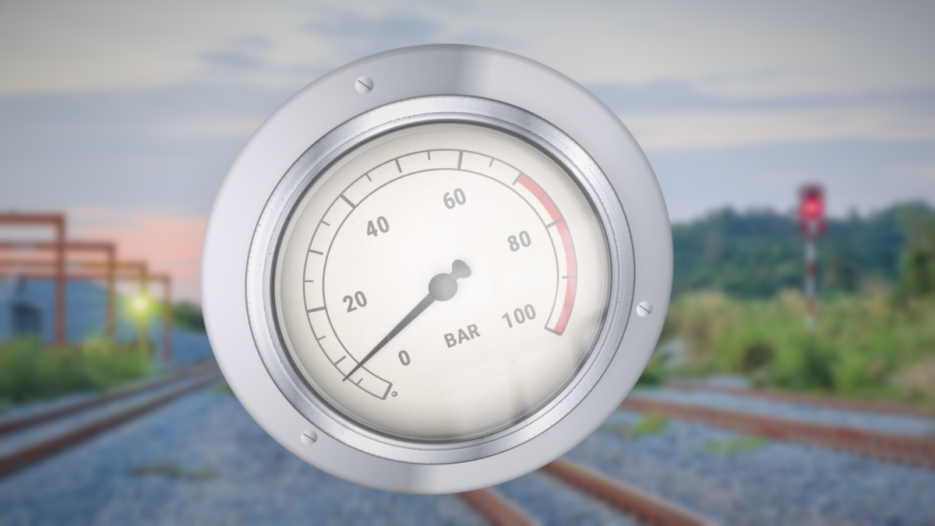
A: 7.5 bar
